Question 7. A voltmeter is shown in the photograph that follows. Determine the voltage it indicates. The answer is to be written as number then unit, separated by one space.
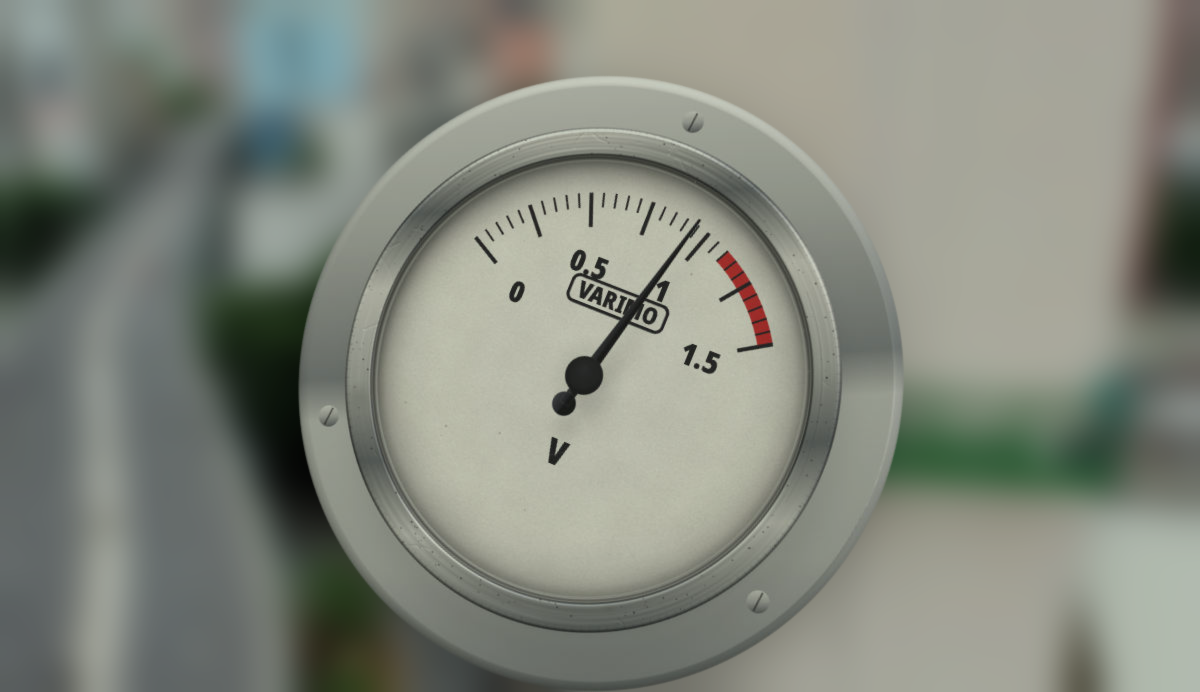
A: 0.95 V
